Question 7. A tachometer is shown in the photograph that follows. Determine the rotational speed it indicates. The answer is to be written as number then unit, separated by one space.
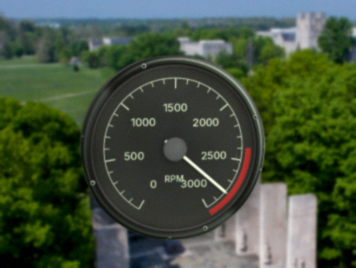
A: 2800 rpm
